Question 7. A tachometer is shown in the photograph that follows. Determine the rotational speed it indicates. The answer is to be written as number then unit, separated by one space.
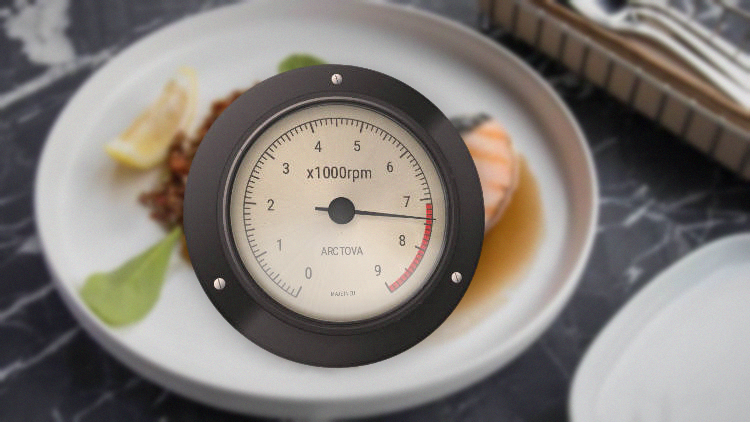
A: 7400 rpm
